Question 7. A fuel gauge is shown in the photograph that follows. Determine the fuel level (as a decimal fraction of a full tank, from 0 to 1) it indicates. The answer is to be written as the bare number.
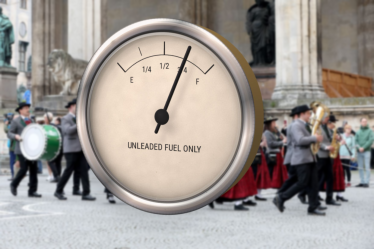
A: 0.75
